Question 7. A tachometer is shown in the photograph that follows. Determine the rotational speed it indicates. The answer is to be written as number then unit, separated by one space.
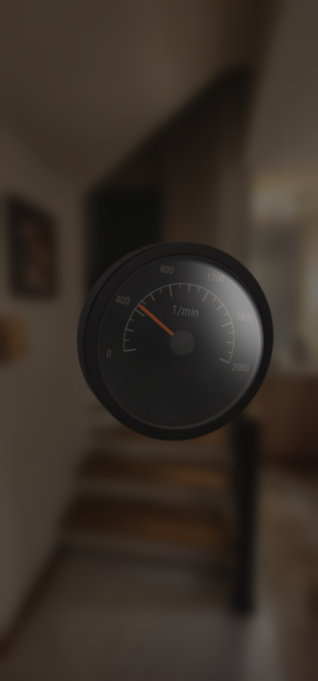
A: 450 rpm
